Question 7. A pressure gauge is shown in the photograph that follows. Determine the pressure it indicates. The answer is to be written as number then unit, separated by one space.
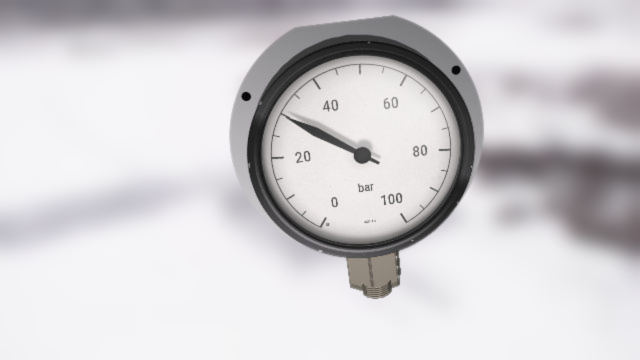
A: 30 bar
